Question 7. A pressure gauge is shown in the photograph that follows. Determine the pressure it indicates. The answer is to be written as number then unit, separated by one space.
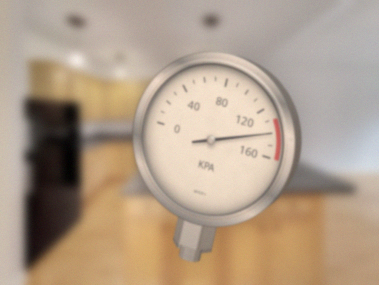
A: 140 kPa
